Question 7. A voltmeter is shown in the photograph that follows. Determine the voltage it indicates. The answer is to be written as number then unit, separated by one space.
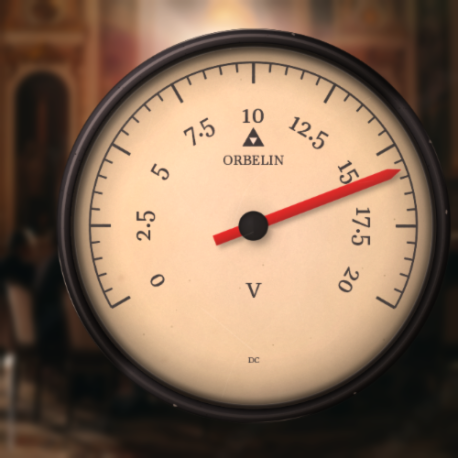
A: 15.75 V
